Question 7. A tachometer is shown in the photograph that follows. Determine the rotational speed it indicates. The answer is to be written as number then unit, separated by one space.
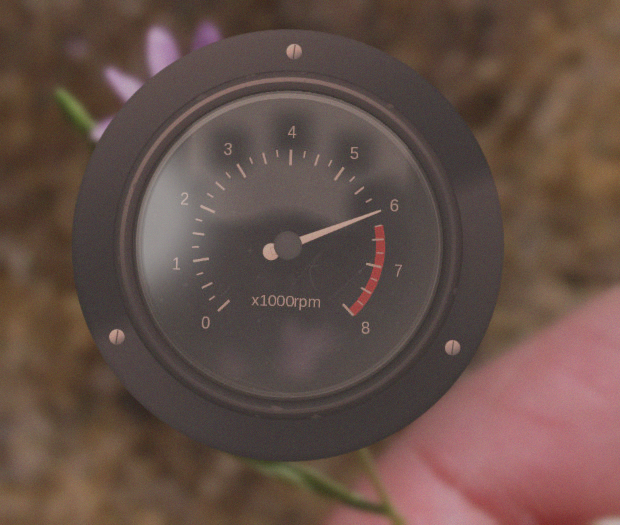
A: 6000 rpm
